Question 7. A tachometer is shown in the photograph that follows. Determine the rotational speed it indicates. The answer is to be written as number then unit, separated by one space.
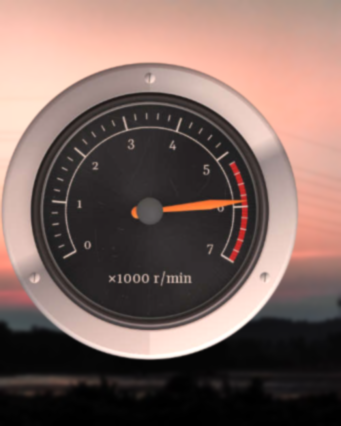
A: 5900 rpm
